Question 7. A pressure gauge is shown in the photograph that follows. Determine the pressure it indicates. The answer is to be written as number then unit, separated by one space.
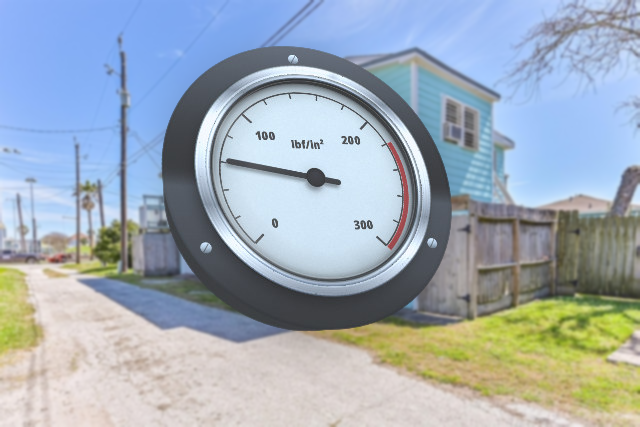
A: 60 psi
